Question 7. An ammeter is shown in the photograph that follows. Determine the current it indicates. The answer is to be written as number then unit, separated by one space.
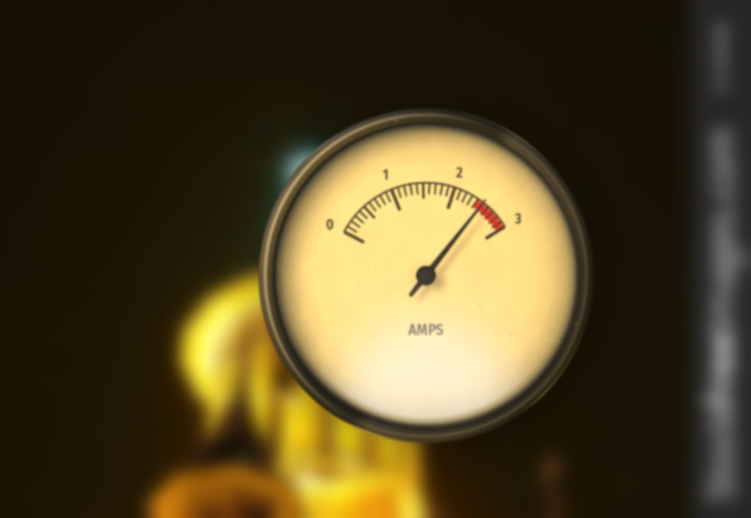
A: 2.5 A
